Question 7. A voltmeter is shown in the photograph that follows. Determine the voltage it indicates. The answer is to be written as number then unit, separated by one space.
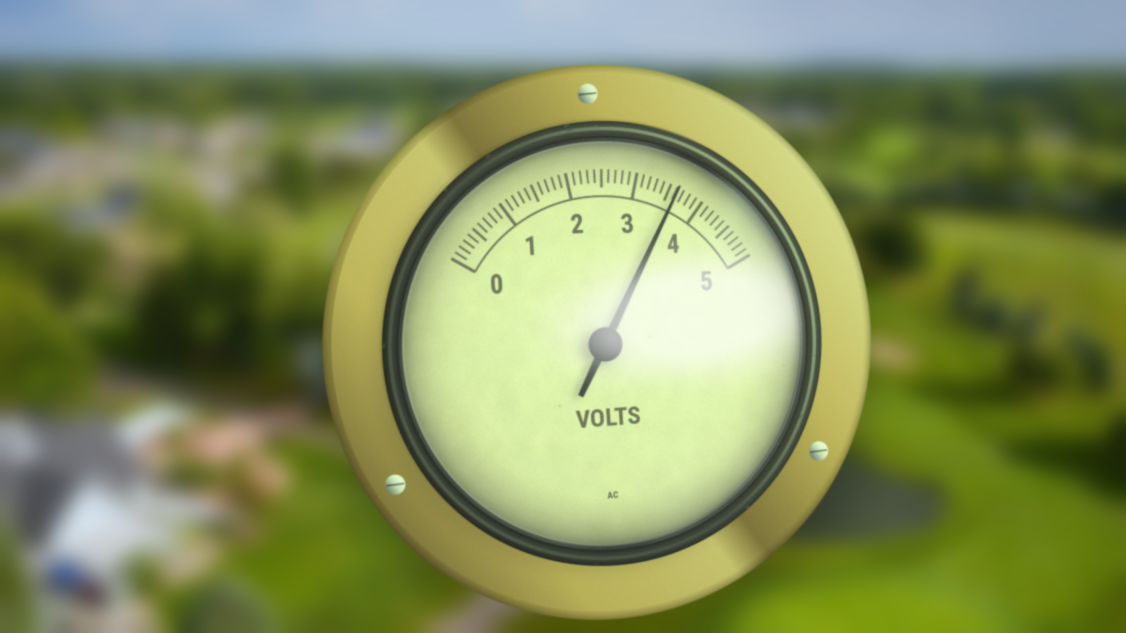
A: 3.6 V
